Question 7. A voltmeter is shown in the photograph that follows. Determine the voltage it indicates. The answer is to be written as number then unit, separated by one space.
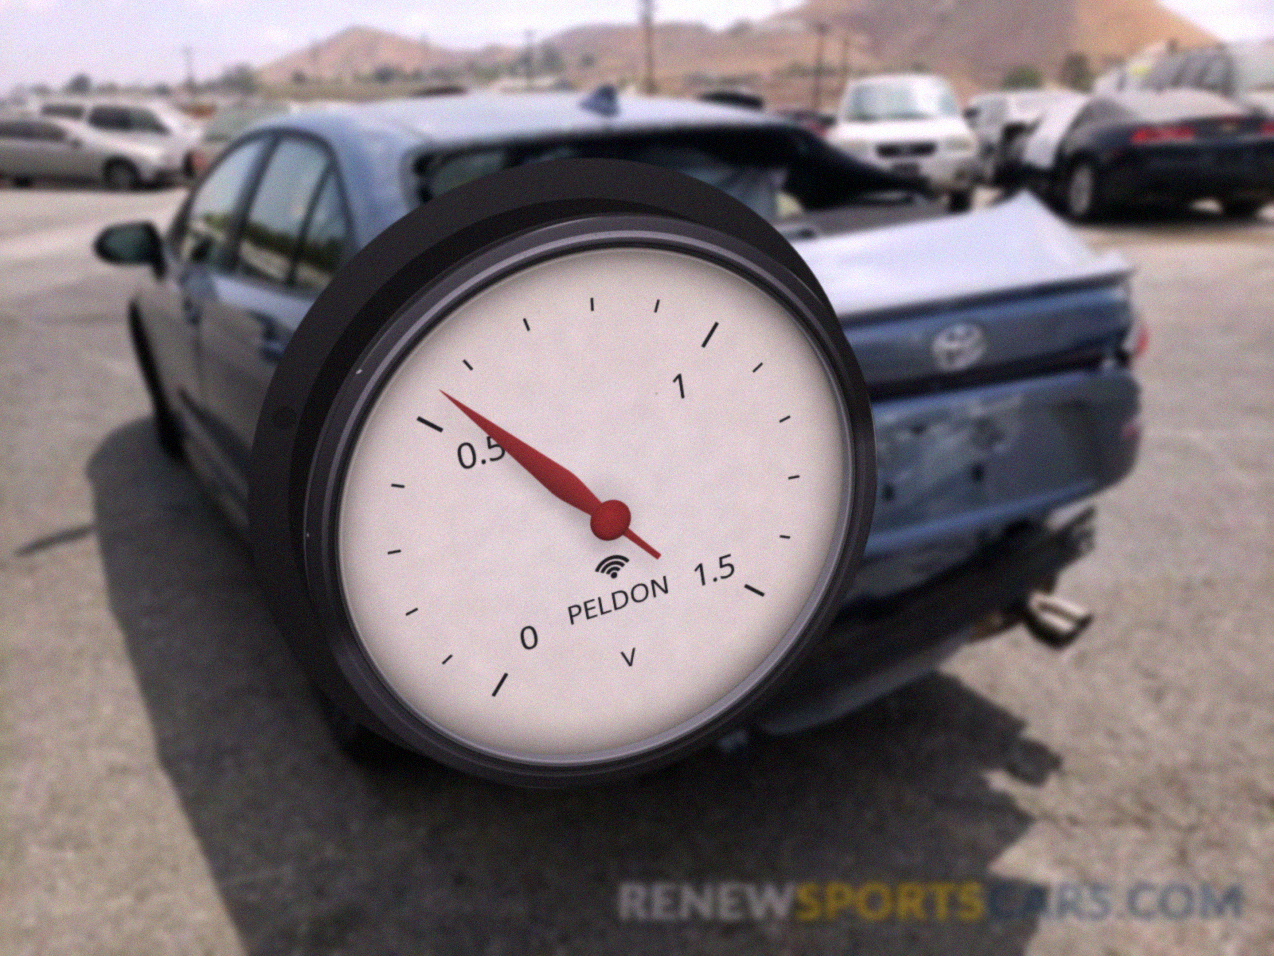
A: 0.55 V
